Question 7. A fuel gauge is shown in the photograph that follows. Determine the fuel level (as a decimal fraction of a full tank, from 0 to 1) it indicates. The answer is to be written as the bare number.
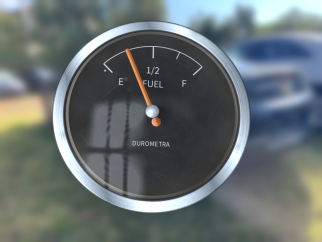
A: 0.25
